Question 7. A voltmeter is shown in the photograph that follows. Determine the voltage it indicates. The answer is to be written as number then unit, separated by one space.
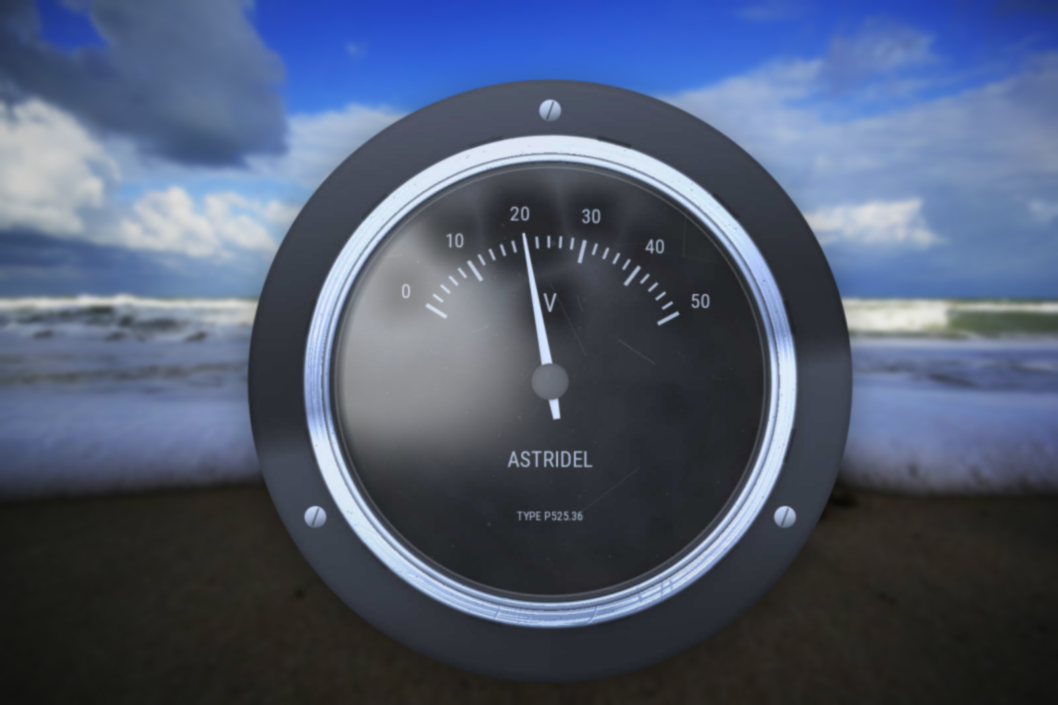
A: 20 V
